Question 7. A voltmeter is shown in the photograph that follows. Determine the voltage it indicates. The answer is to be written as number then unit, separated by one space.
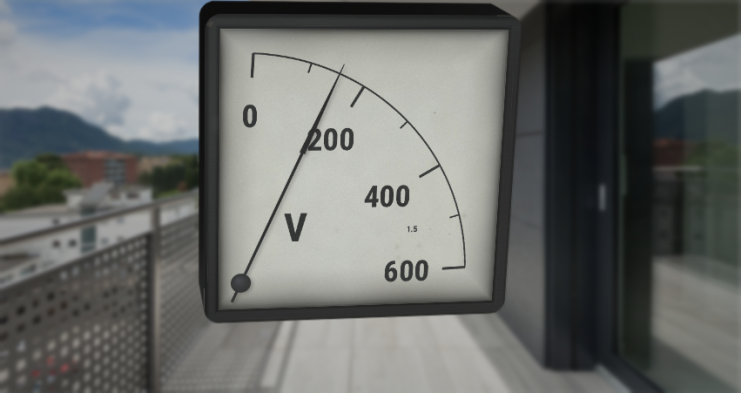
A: 150 V
